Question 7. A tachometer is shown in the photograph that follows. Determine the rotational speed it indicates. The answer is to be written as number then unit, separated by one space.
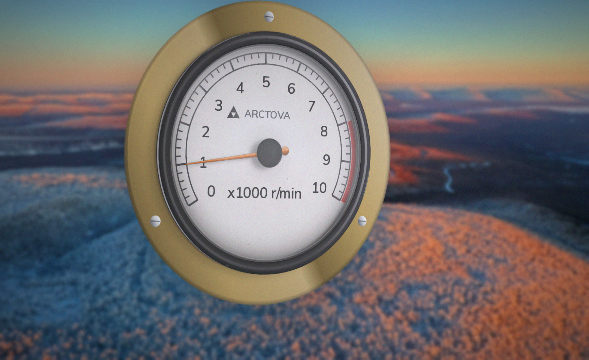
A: 1000 rpm
